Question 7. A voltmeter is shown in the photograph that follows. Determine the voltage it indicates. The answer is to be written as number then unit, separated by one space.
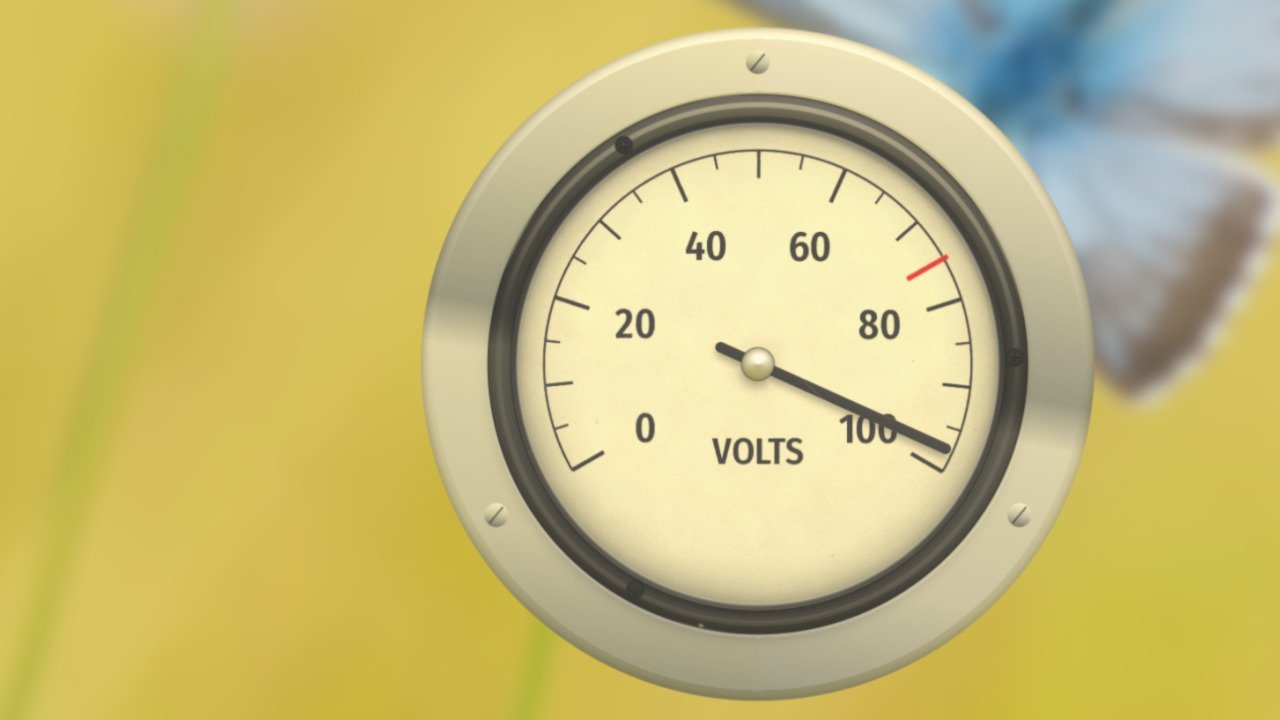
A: 97.5 V
